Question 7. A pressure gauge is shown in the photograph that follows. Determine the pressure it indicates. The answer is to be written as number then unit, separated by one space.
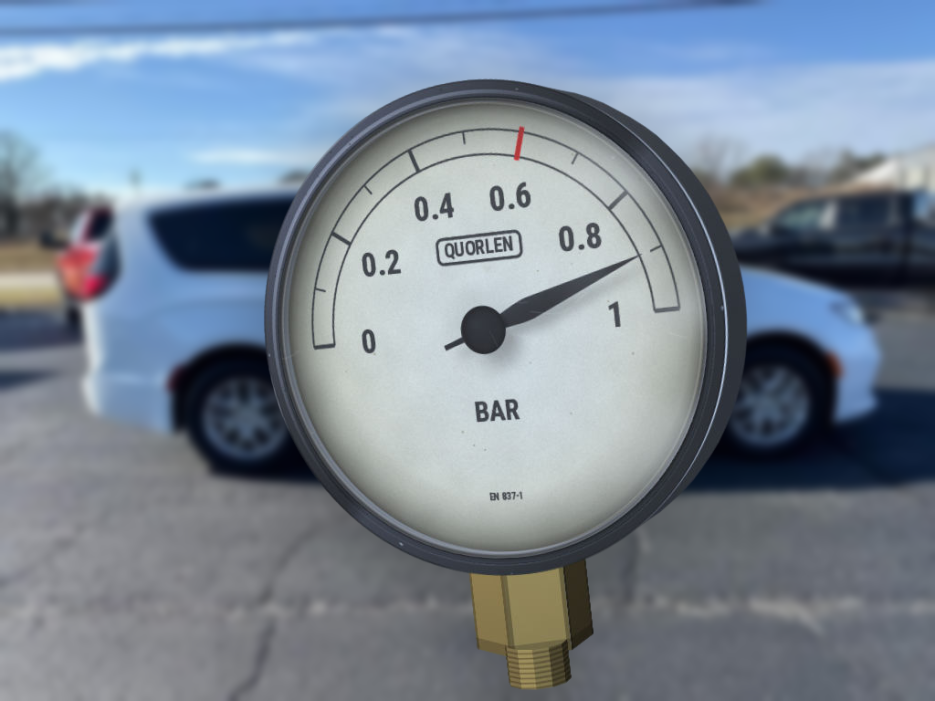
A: 0.9 bar
